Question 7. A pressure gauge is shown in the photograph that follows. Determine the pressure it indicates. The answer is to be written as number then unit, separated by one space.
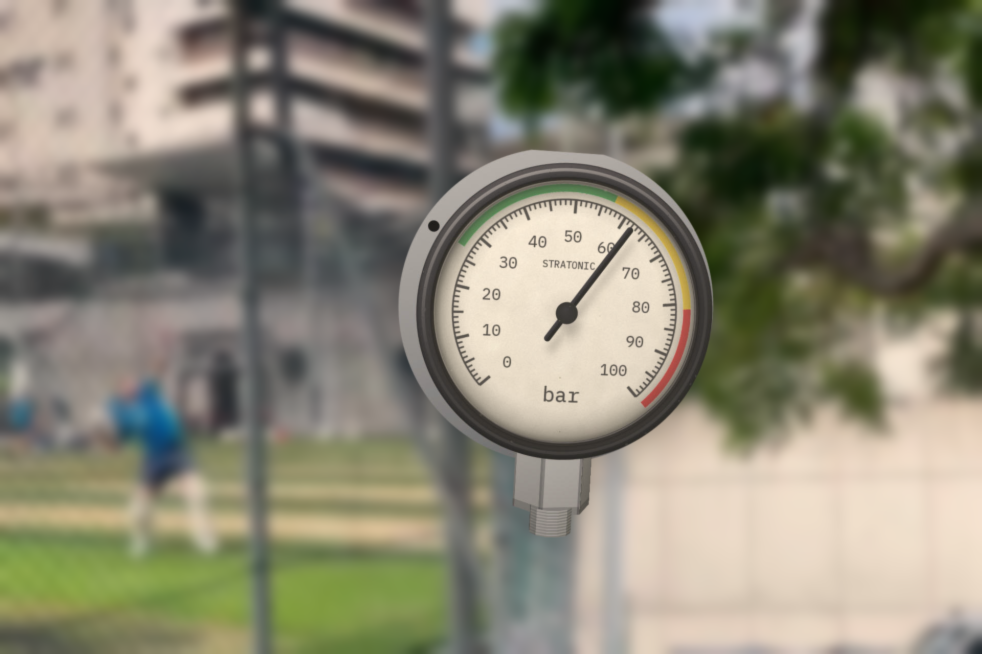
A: 62 bar
